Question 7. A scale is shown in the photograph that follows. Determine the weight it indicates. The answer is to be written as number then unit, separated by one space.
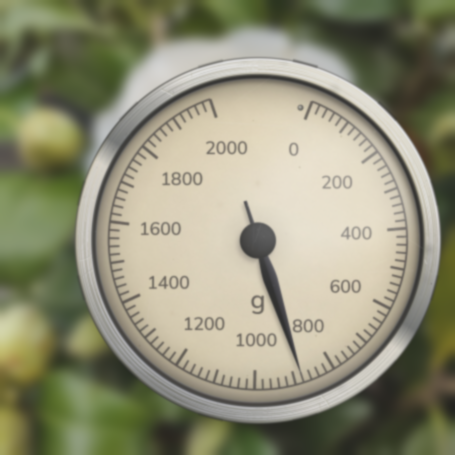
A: 880 g
